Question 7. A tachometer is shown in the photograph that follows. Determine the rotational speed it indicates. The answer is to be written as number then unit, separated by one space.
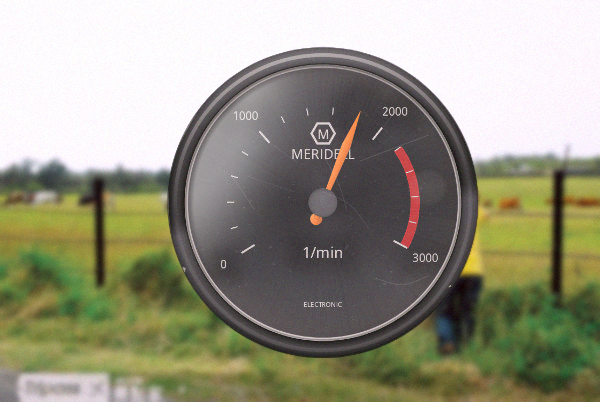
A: 1800 rpm
